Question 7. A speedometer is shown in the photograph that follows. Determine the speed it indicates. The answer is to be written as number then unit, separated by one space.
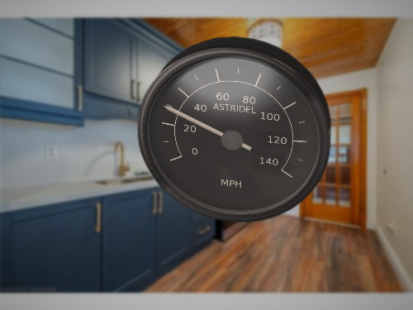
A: 30 mph
